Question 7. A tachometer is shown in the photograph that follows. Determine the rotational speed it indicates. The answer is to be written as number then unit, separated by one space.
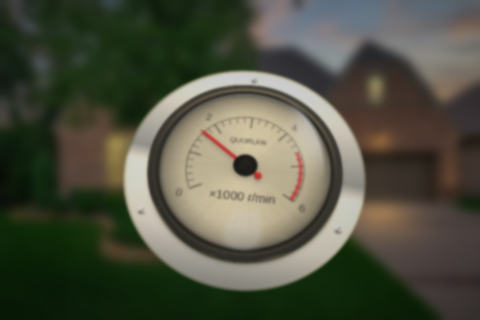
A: 1600 rpm
